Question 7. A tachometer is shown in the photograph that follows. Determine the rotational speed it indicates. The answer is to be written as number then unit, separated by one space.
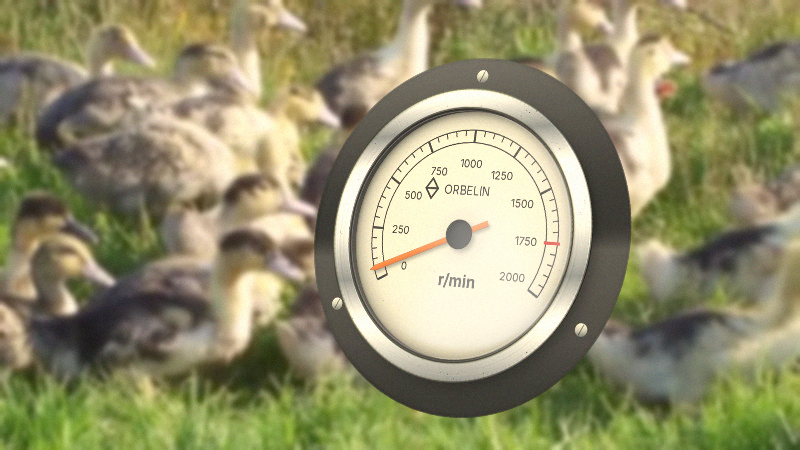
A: 50 rpm
